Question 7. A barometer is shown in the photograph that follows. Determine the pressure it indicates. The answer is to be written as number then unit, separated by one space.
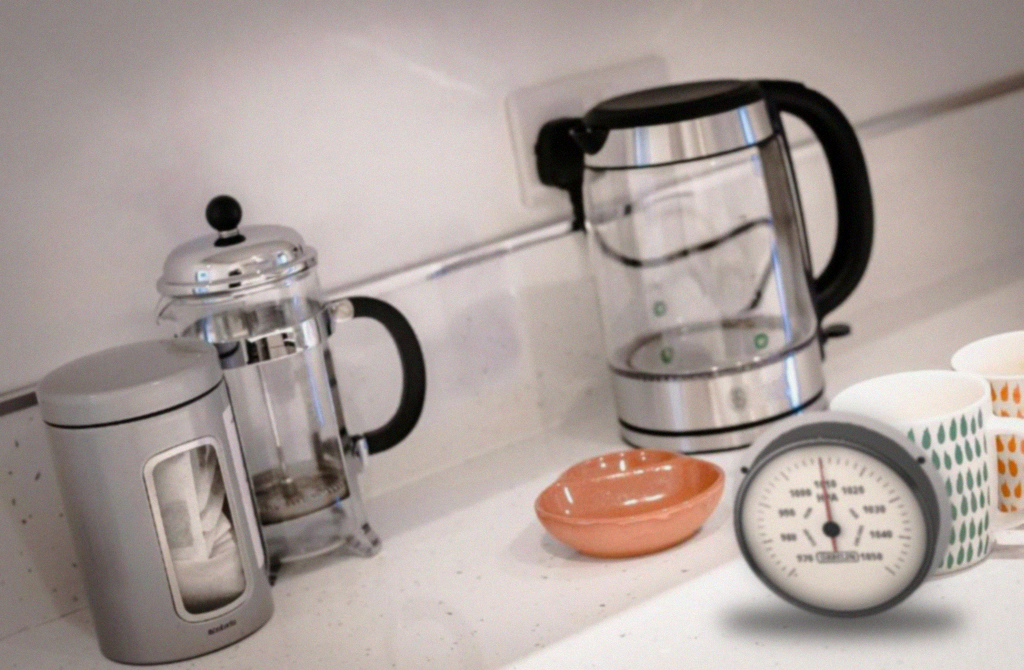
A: 1010 hPa
